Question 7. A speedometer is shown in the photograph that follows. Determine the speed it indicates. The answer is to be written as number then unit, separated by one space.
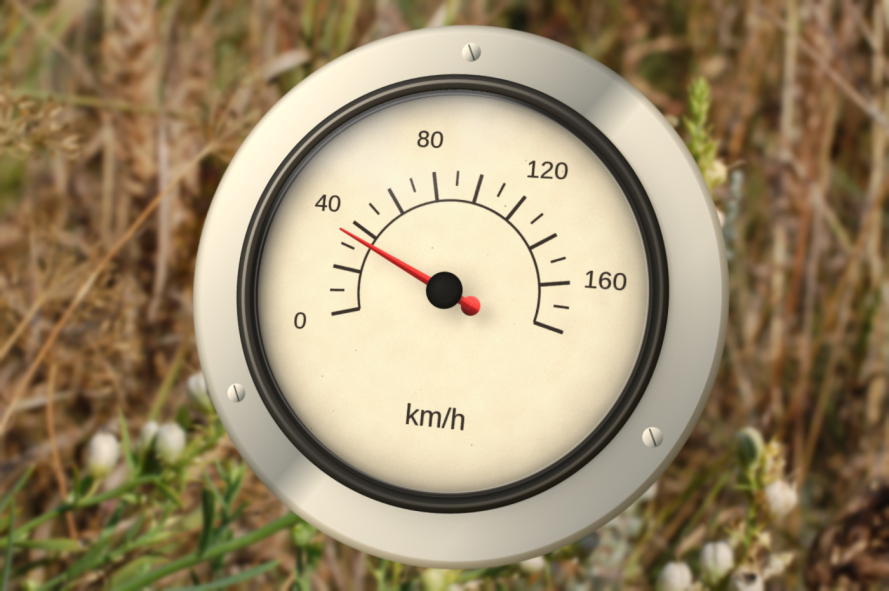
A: 35 km/h
